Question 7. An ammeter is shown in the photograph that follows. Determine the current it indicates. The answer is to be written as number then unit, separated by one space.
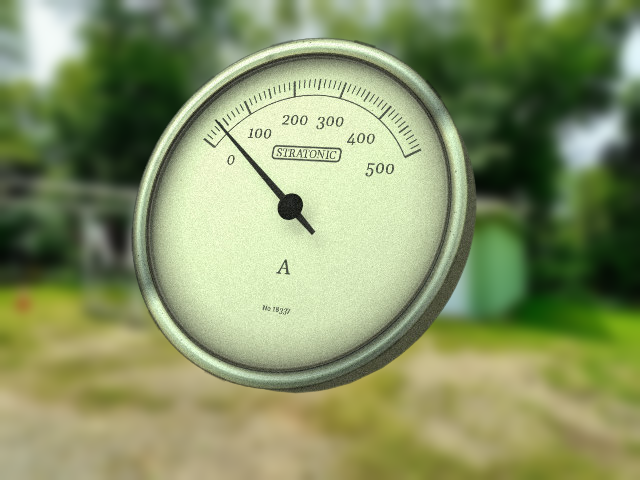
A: 40 A
